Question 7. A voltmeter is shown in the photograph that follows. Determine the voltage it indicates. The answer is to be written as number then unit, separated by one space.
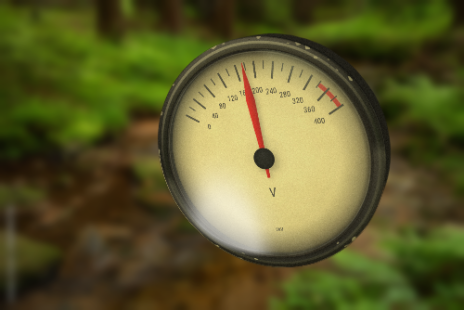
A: 180 V
